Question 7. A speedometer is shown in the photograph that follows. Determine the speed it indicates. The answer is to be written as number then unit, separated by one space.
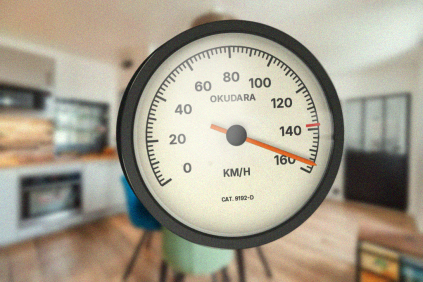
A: 156 km/h
